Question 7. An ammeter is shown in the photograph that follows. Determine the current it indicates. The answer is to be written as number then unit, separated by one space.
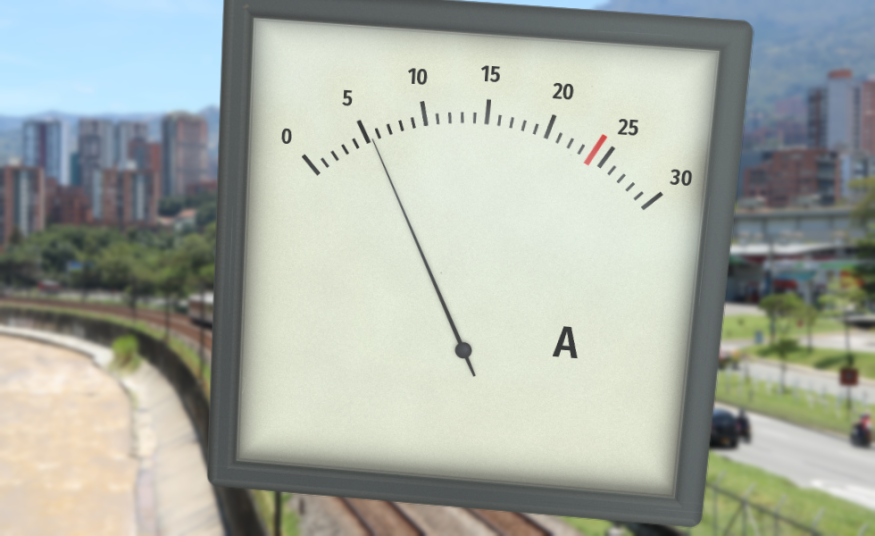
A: 5.5 A
